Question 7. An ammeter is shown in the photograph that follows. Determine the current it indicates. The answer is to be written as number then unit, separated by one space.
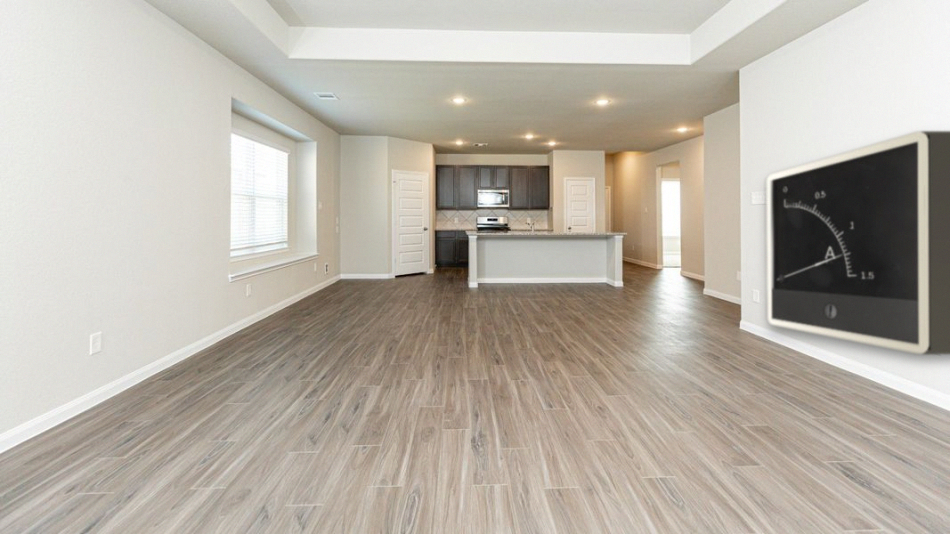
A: 1.25 A
